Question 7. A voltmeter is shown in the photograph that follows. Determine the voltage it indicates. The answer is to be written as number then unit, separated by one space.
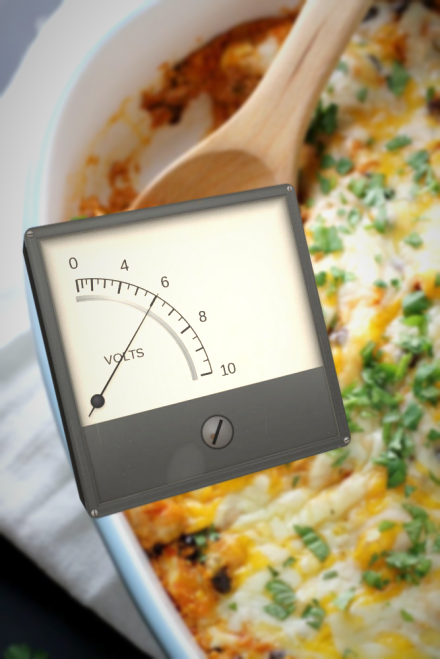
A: 6 V
